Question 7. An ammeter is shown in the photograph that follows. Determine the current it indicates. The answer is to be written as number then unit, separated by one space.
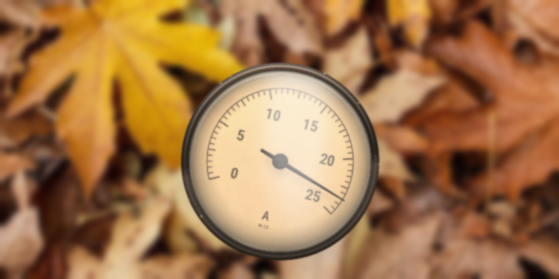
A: 23.5 A
